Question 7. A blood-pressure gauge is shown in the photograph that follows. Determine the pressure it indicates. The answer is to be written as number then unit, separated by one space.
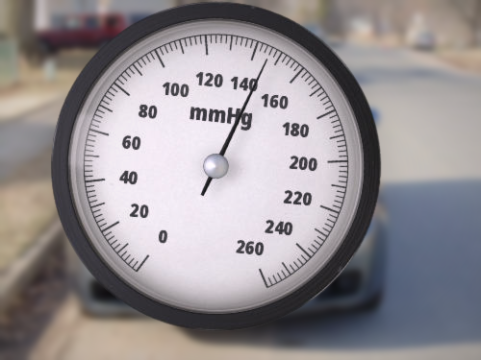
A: 146 mmHg
